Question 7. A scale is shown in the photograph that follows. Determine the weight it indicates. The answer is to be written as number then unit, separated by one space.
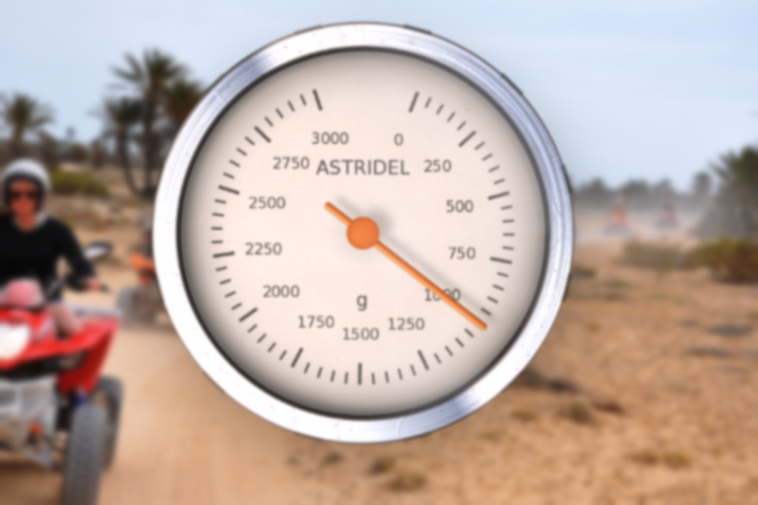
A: 1000 g
